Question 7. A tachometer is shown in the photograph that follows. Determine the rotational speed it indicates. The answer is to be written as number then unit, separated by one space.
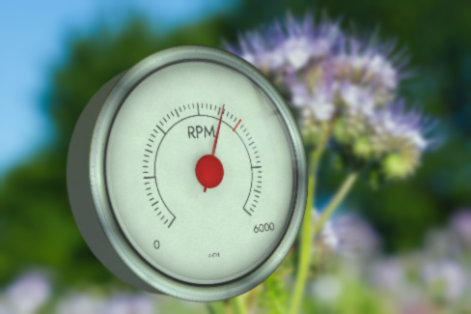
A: 3500 rpm
